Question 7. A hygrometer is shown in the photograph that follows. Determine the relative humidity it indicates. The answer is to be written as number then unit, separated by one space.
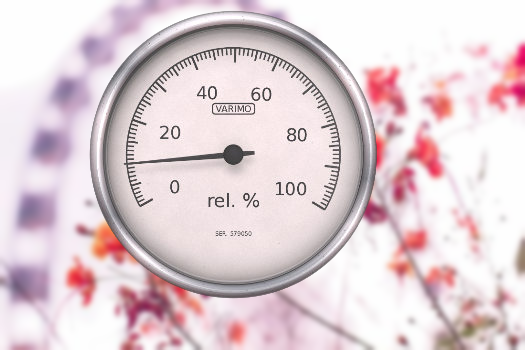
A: 10 %
